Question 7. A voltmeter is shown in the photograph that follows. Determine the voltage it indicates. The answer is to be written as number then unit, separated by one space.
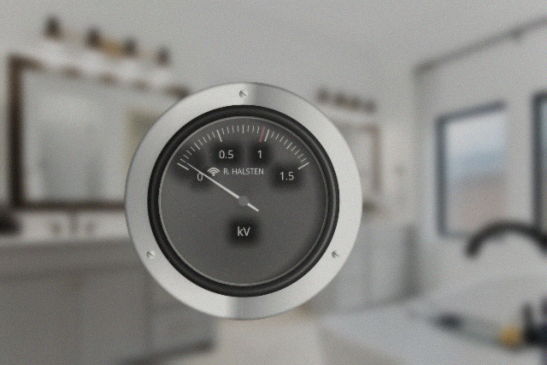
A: 0.05 kV
